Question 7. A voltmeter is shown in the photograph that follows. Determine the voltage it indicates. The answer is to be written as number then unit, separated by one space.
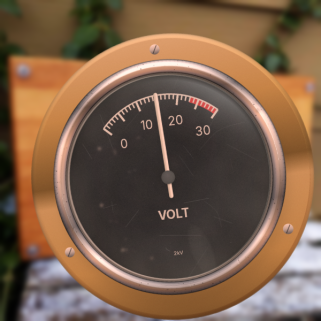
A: 15 V
